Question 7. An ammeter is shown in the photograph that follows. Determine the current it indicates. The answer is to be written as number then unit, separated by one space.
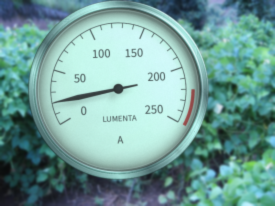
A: 20 A
